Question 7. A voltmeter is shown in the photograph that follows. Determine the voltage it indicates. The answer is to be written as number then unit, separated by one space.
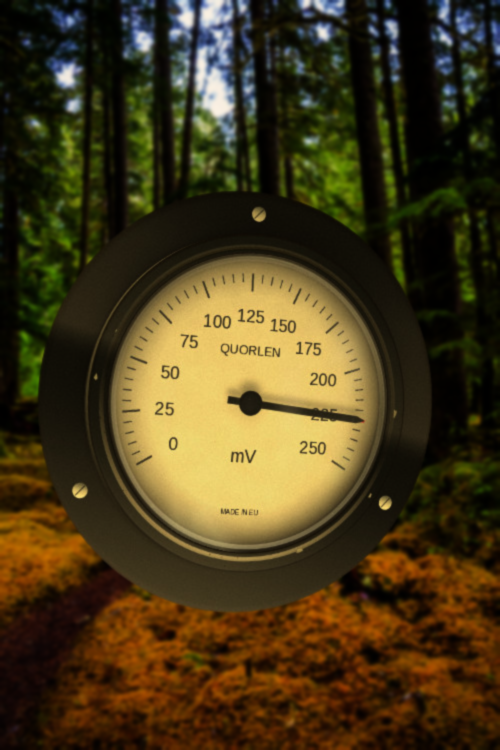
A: 225 mV
